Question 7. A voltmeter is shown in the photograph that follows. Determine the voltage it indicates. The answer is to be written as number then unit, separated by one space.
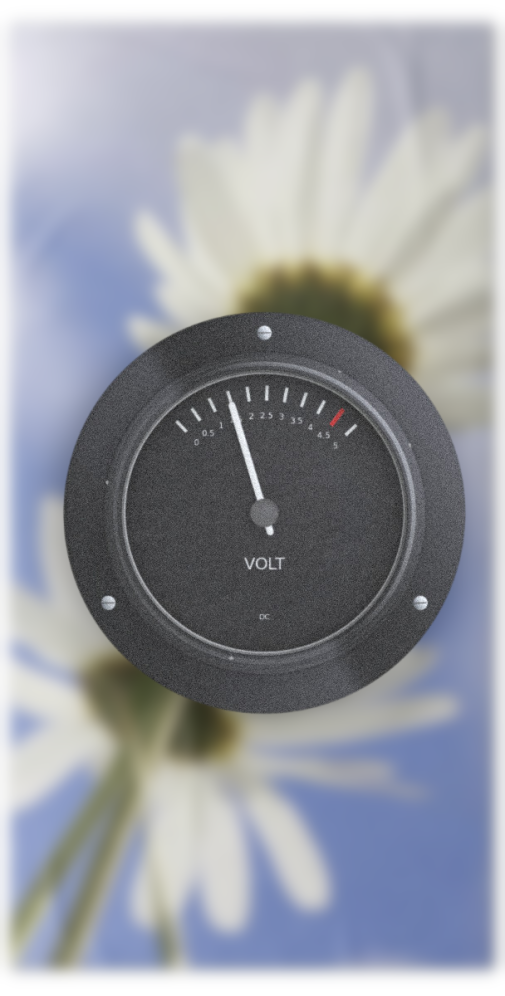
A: 1.5 V
